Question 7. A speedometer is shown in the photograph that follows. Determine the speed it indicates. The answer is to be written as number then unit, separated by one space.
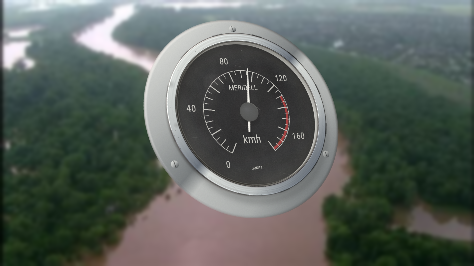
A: 95 km/h
